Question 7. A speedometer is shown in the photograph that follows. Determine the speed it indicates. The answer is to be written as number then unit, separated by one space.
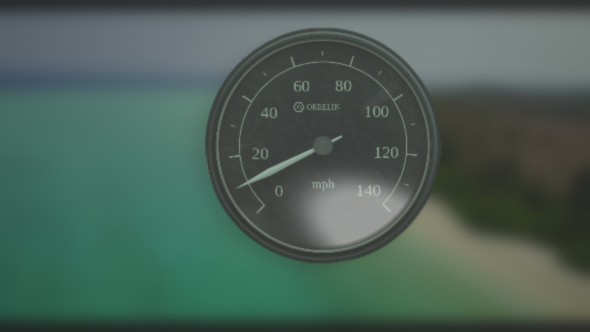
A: 10 mph
